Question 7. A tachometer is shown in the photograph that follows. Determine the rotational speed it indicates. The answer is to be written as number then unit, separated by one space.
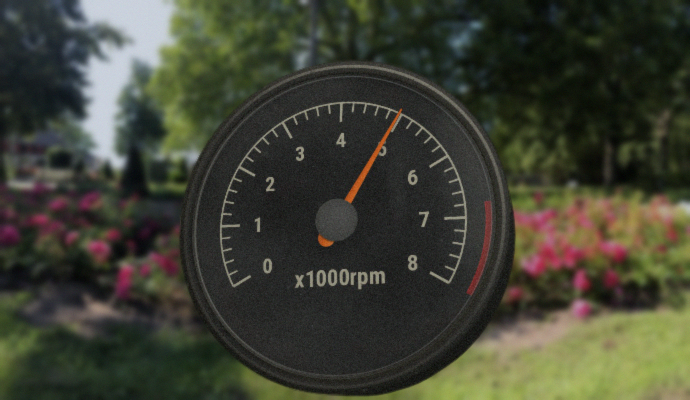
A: 5000 rpm
